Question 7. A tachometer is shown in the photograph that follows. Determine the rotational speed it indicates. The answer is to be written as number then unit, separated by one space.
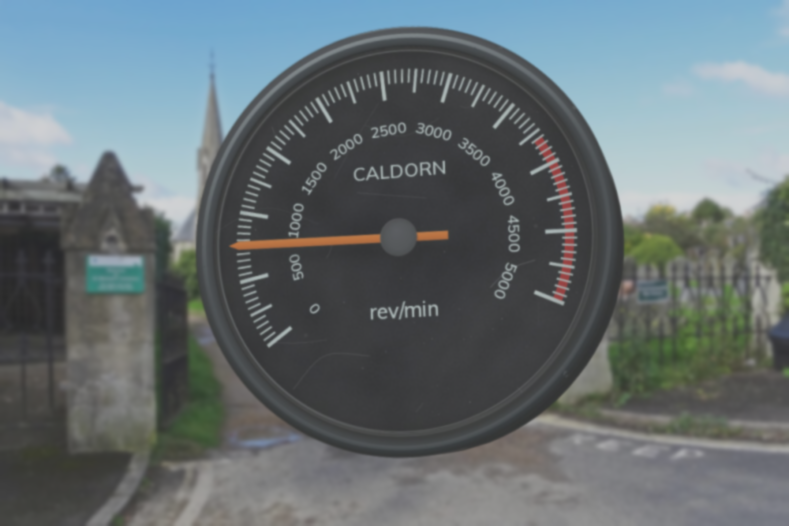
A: 750 rpm
